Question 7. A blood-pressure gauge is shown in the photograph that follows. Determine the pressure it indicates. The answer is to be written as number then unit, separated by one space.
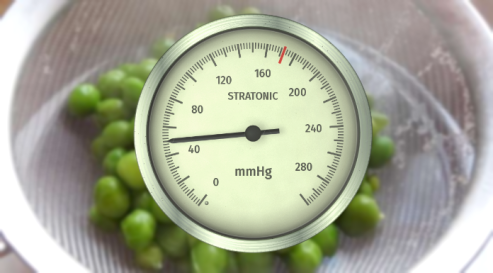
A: 50 mmHg
